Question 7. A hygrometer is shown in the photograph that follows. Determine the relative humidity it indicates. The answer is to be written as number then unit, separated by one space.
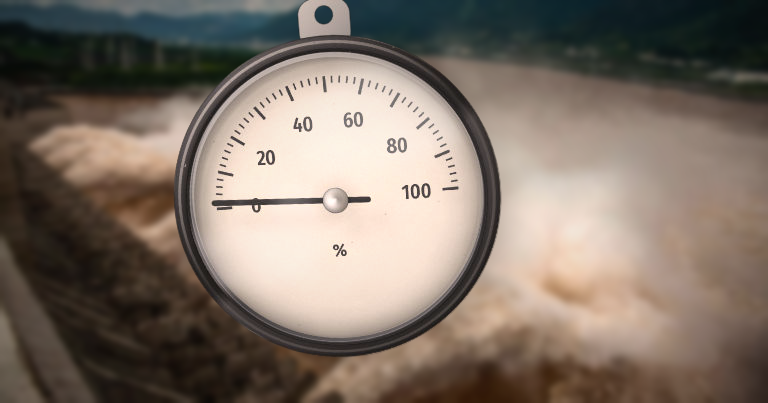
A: 2 %
